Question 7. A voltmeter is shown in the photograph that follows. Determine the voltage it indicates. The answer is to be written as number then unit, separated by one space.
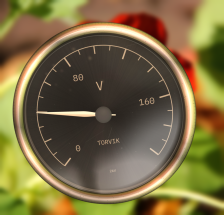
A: 40 V
